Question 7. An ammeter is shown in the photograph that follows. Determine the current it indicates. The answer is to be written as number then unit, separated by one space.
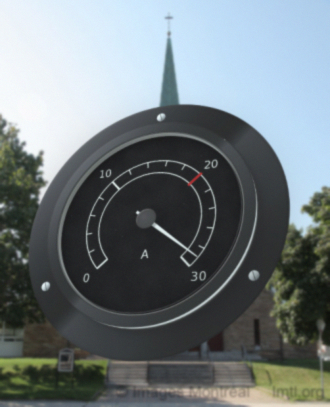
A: 29 A
